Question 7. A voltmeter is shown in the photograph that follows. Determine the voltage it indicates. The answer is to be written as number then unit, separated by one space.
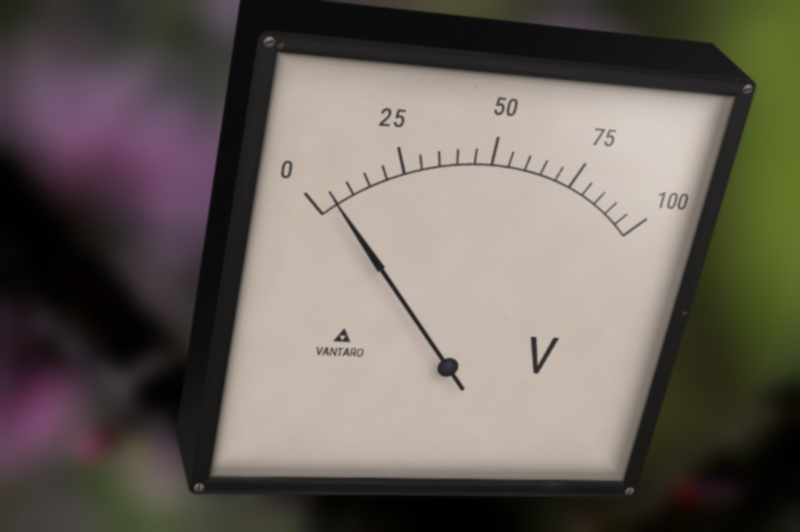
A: 5 V
